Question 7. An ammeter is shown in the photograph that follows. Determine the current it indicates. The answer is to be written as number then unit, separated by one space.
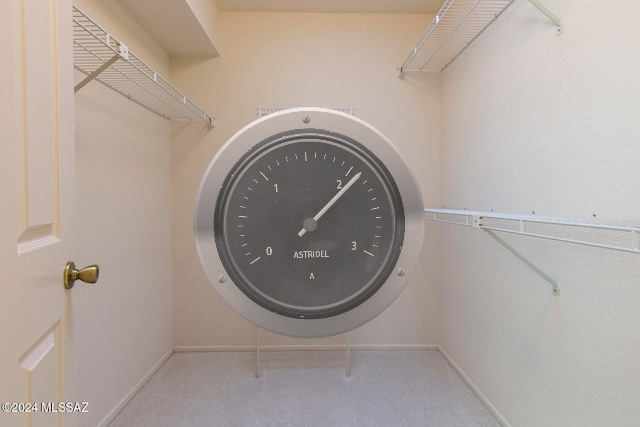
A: 2.1 A
